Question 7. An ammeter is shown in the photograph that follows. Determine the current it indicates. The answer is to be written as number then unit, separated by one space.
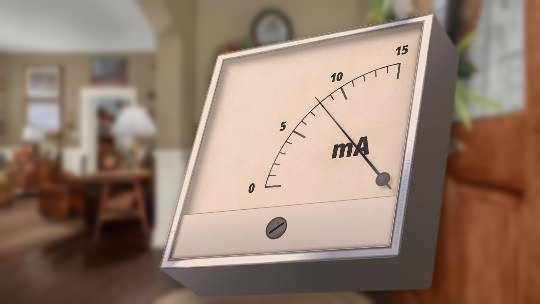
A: 8 mA
